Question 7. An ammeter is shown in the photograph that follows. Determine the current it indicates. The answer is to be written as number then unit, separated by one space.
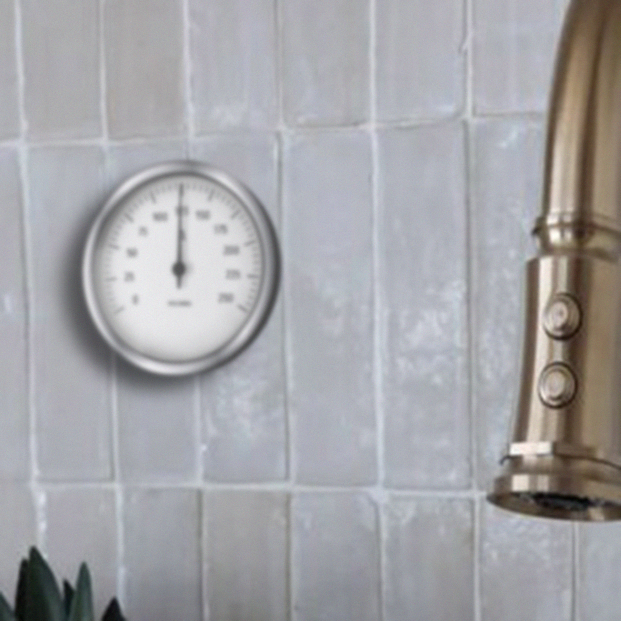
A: 125 A
